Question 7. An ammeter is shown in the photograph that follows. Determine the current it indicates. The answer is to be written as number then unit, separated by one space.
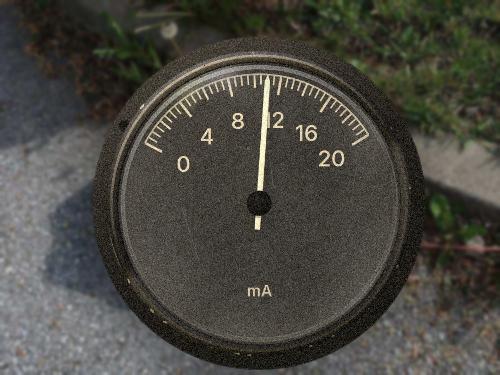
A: 11 mA
